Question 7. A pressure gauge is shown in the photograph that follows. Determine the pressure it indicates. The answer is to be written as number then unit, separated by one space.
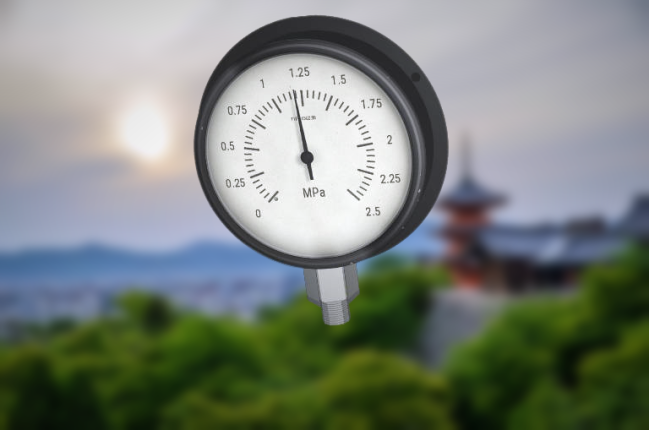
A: 1.2 MPa
